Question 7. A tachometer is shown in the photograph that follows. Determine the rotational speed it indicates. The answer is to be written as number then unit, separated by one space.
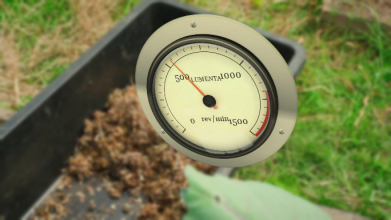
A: 550 rpm
